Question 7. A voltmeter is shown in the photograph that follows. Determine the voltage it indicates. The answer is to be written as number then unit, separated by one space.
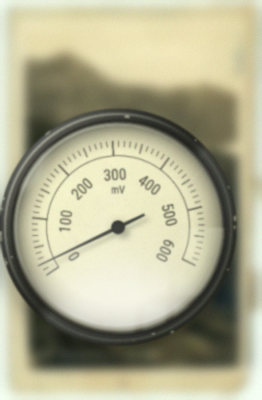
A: 20 mV
